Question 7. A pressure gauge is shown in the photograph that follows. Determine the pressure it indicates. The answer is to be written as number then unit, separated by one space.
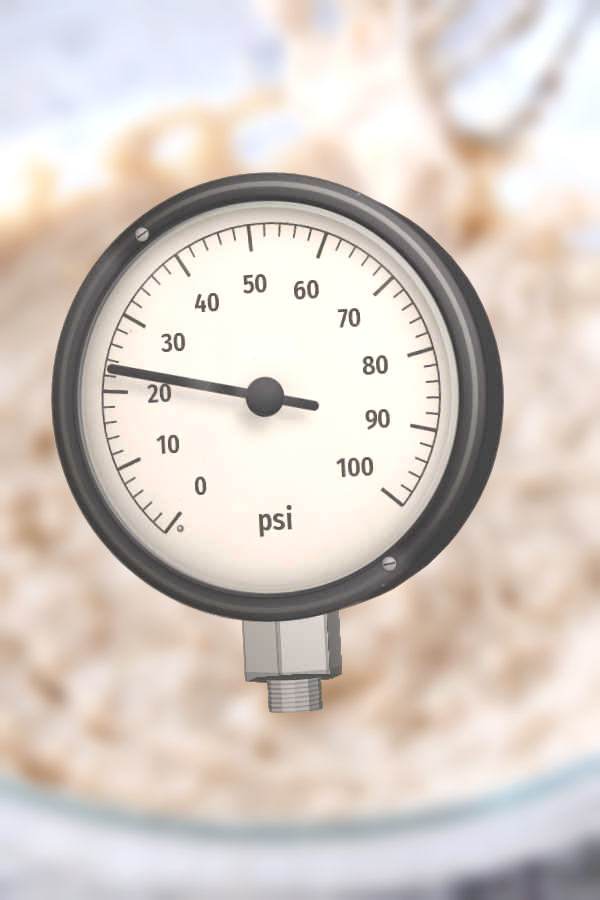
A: 23 psi
